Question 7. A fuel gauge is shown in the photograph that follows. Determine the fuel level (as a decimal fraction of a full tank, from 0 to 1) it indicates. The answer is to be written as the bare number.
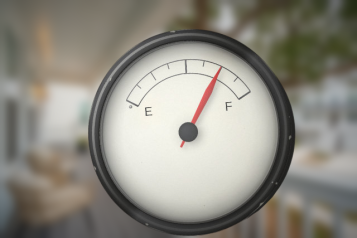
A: 0.75
